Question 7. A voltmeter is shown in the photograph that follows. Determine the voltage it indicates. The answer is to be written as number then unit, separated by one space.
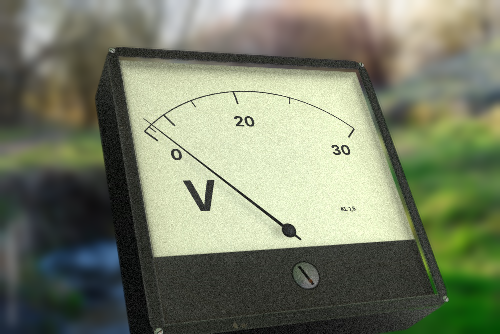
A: 5 V
